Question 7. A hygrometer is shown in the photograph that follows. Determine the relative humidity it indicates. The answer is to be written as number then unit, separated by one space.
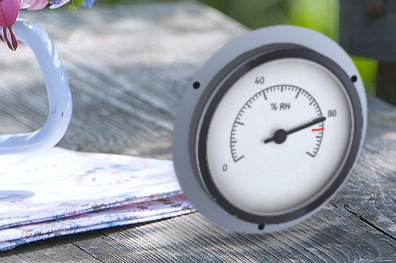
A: 80 %
